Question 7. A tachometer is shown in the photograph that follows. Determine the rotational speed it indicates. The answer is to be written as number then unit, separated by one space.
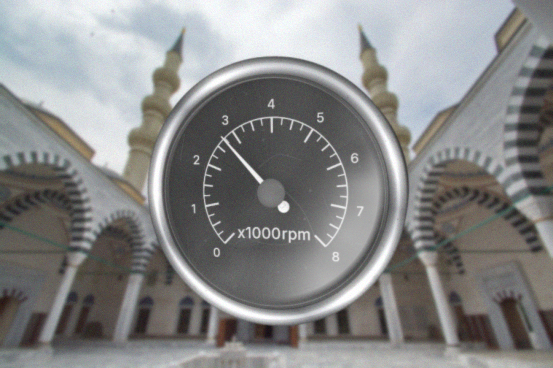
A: 2750 rpm
